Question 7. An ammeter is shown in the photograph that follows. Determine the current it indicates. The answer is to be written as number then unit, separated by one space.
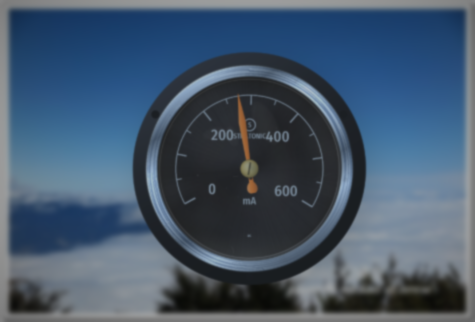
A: 275 mA
